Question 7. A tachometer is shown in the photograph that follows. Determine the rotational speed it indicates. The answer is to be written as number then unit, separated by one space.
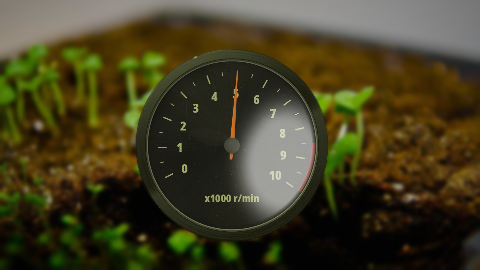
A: 5000 rpm
